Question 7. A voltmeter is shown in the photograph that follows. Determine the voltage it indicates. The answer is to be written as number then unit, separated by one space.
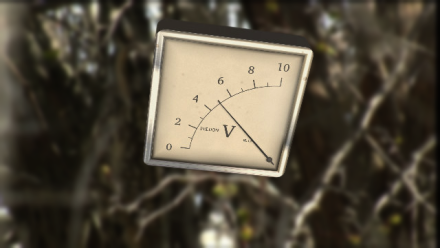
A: 5 V
